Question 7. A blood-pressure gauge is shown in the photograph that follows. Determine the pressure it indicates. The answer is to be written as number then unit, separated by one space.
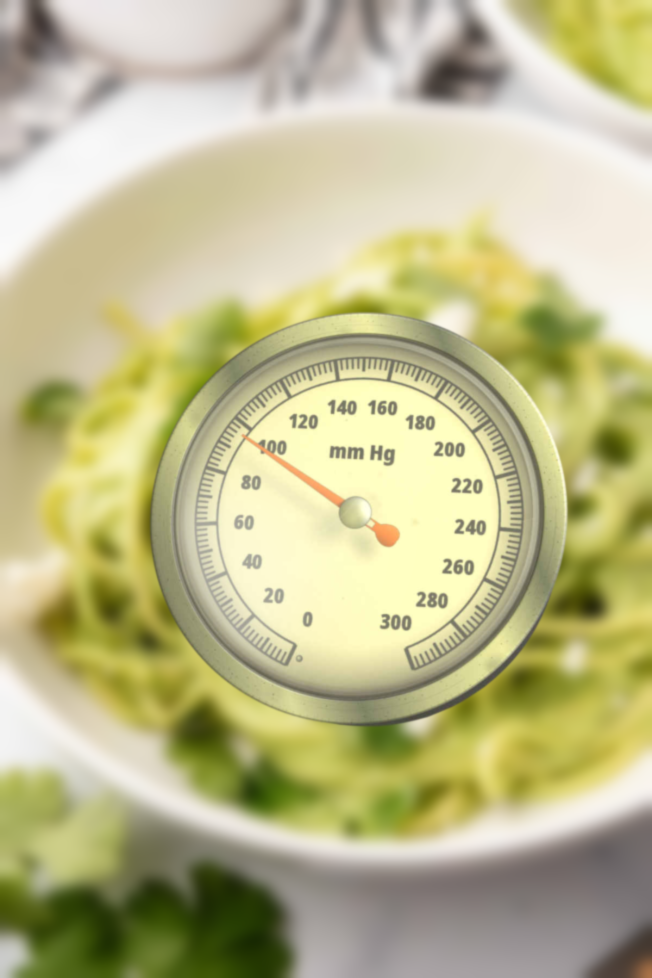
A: 96 mmHg
